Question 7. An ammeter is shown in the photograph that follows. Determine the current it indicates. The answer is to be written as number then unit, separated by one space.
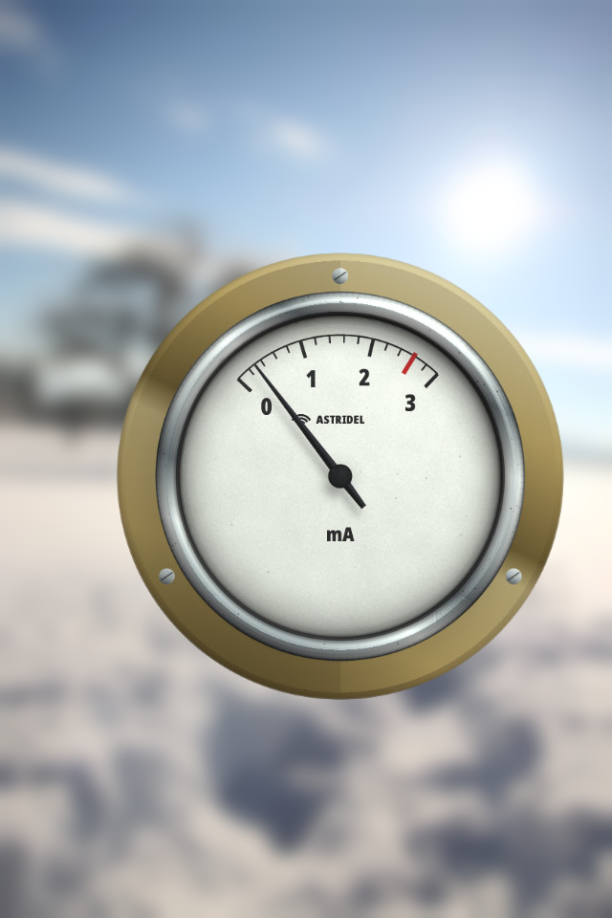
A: 0.3 mA
